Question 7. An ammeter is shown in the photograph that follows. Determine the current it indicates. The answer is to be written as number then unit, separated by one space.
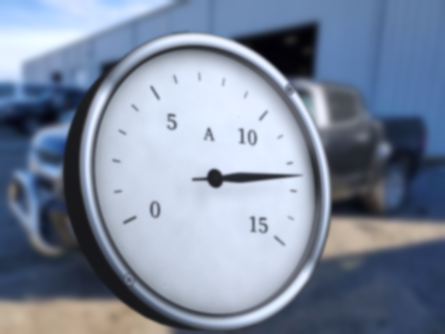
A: 12.5 A
